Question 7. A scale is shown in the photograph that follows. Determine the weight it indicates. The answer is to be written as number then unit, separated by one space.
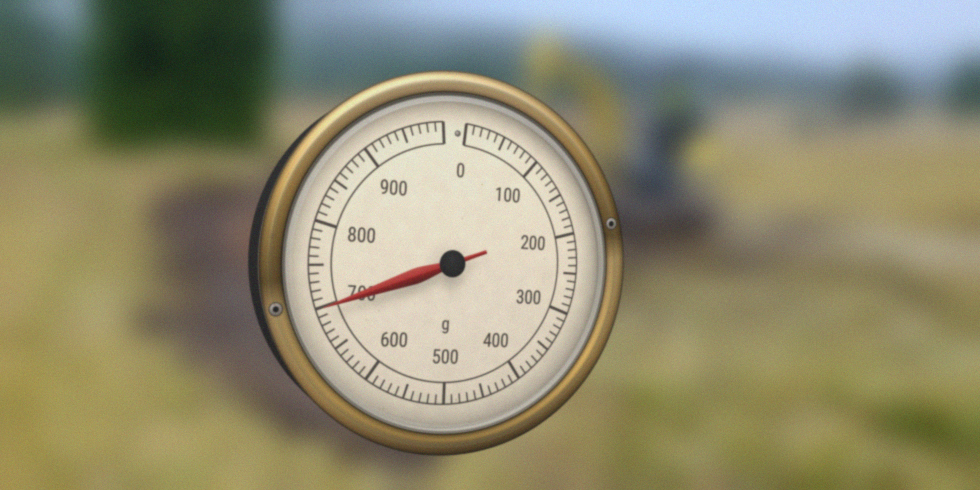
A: 700 g
